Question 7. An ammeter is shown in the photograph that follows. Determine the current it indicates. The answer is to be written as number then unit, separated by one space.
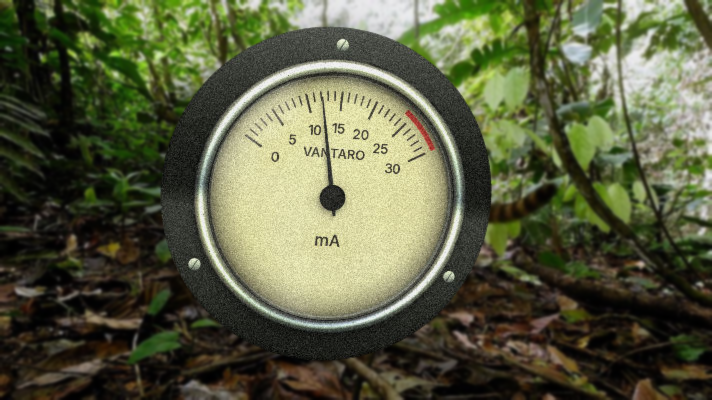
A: 12 mA
